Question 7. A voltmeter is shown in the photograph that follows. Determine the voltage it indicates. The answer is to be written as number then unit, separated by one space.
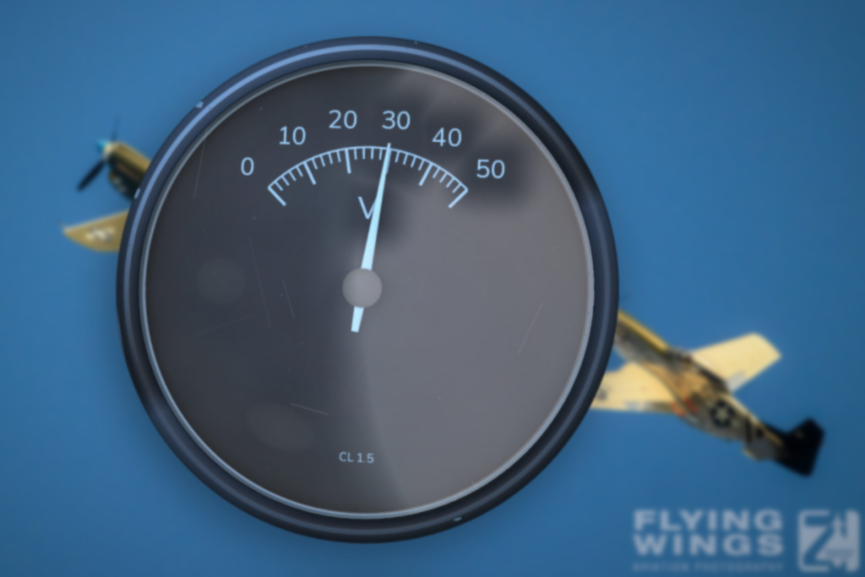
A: 30 V
